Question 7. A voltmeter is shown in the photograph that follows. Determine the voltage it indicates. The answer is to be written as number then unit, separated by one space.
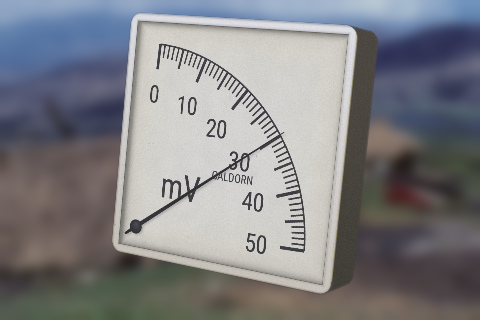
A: 30 mV
